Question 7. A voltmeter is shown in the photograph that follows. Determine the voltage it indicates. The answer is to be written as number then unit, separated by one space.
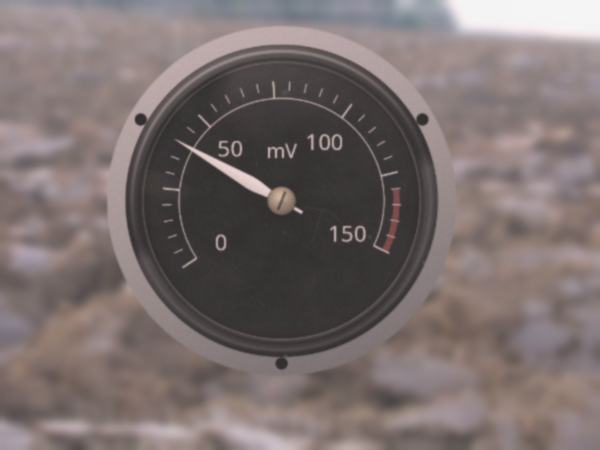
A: 40 mV
